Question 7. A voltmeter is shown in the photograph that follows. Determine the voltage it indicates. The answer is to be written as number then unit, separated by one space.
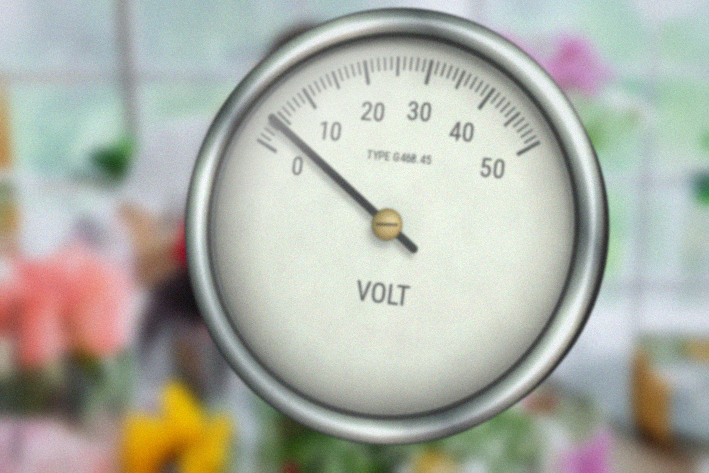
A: 4 V
